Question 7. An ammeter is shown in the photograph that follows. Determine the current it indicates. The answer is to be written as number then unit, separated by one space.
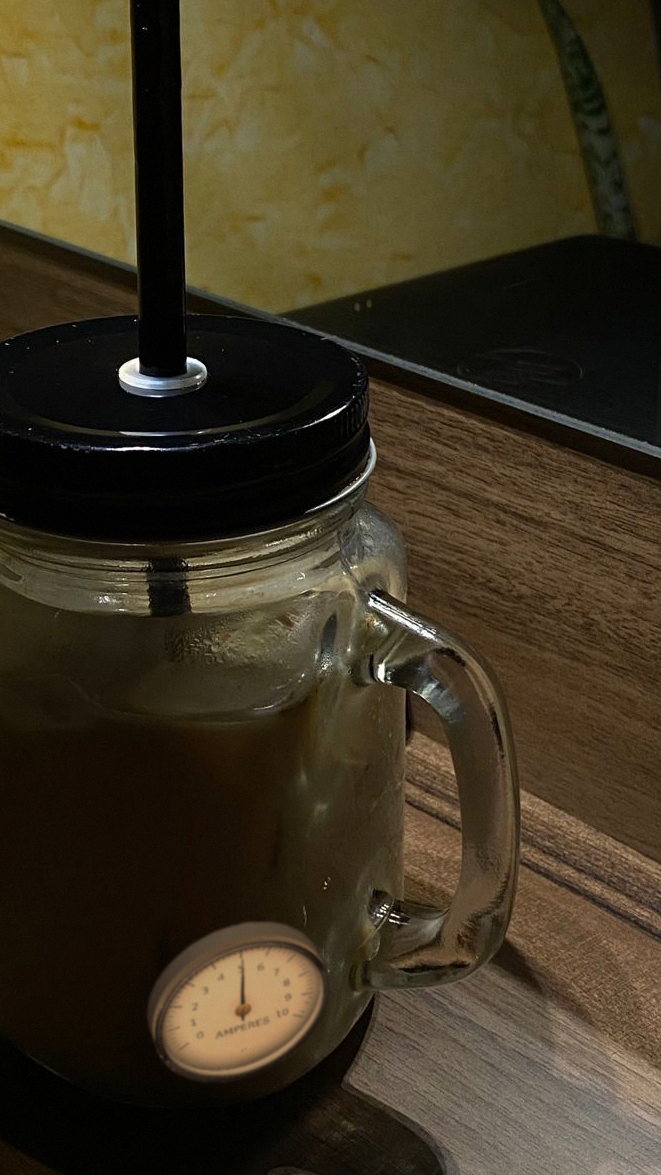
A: 5 A
